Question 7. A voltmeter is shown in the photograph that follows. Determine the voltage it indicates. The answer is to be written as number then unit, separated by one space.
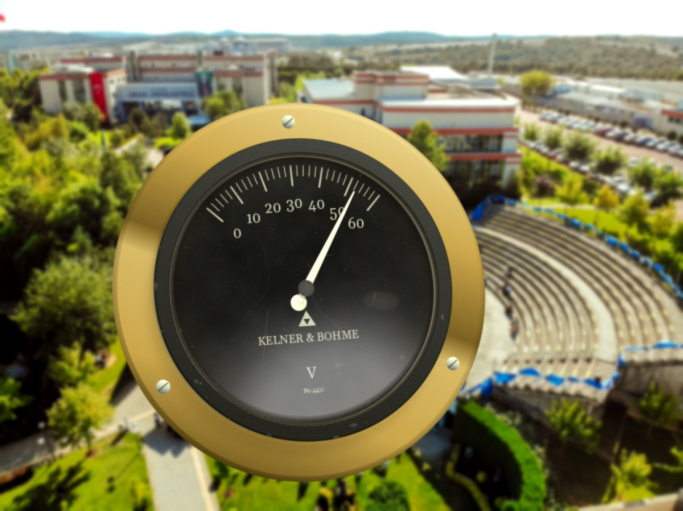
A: 52 V
